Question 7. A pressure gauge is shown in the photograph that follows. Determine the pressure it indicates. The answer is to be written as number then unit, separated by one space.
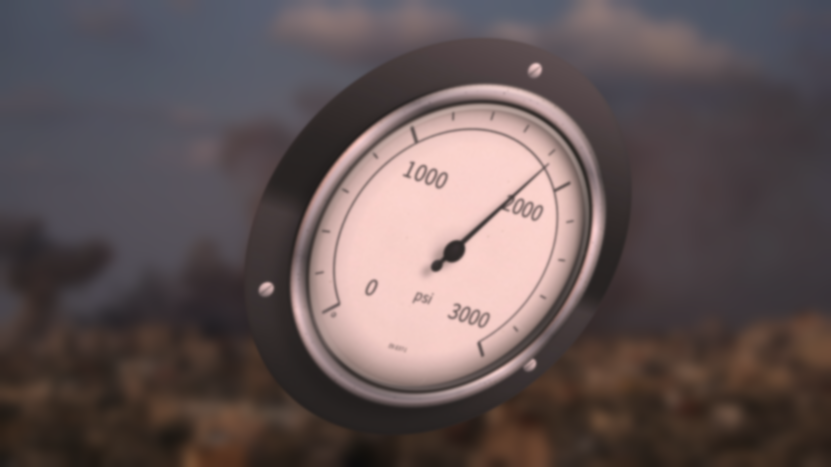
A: 1800 psi
